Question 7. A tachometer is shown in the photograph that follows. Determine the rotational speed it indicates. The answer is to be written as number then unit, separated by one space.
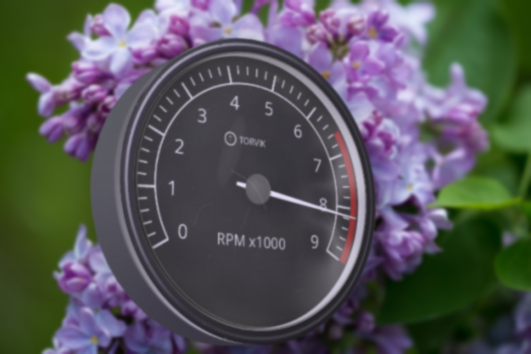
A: 8200 rpm
